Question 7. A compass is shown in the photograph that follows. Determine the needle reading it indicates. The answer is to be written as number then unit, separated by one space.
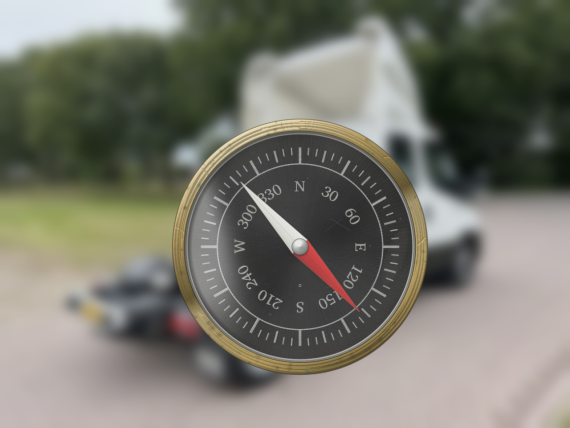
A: 137.5 °
